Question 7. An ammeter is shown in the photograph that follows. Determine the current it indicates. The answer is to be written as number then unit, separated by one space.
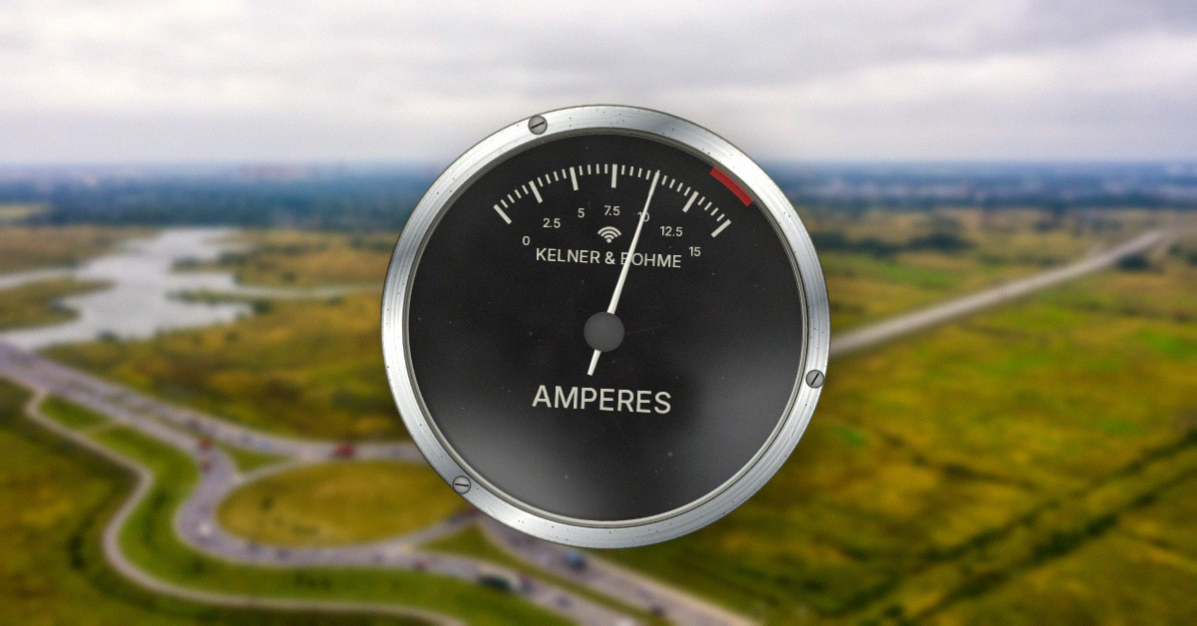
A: 10 A
